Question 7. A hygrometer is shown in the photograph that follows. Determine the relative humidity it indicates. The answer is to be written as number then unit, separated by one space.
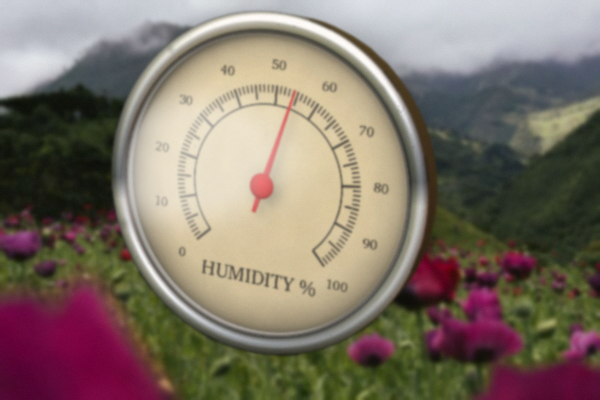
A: 55 %
